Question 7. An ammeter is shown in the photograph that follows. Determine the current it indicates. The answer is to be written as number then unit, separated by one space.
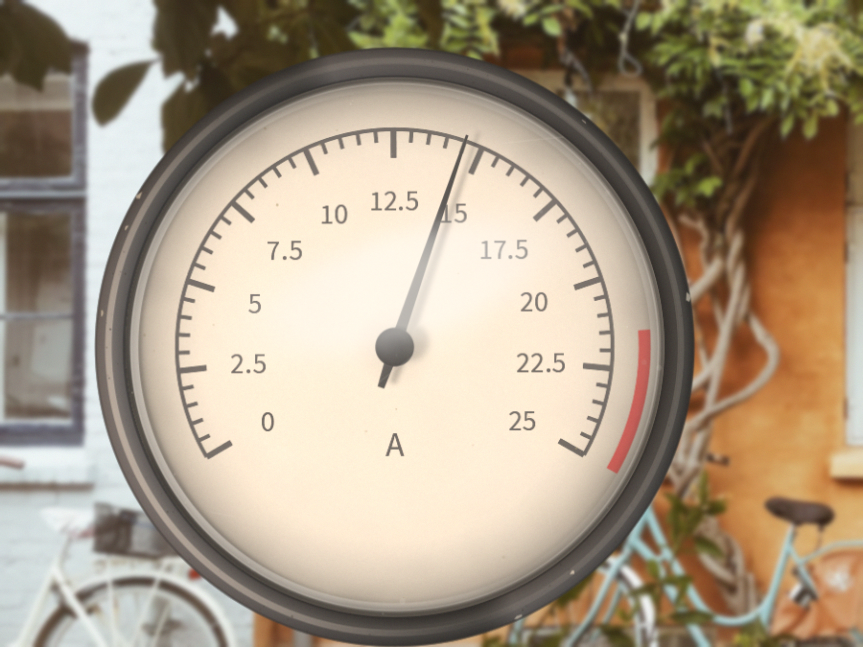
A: 14.5 A
